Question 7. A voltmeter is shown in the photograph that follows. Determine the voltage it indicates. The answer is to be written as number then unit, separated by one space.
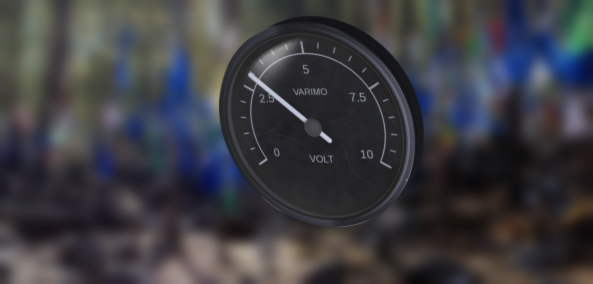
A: 3 V
